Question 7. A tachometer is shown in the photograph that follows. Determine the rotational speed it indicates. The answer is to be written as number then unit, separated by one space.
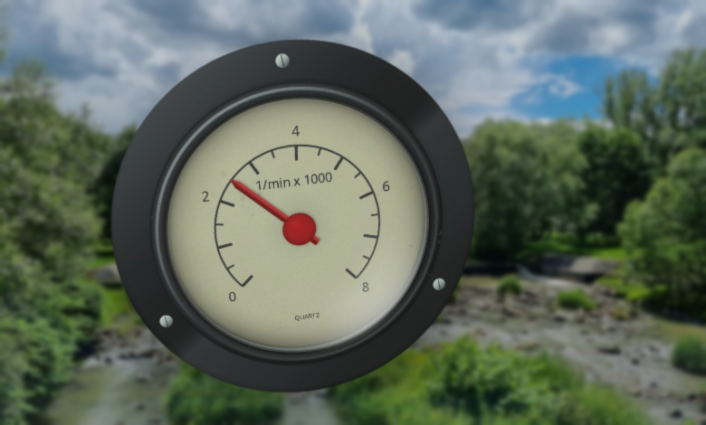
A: 2500 rpm
